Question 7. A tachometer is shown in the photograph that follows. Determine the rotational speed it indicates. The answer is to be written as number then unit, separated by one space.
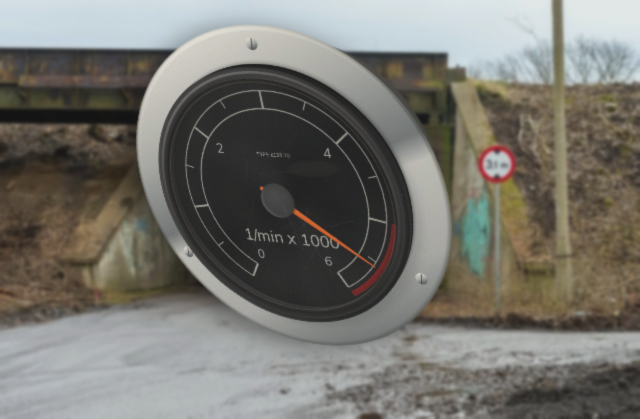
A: 5500 rpm
